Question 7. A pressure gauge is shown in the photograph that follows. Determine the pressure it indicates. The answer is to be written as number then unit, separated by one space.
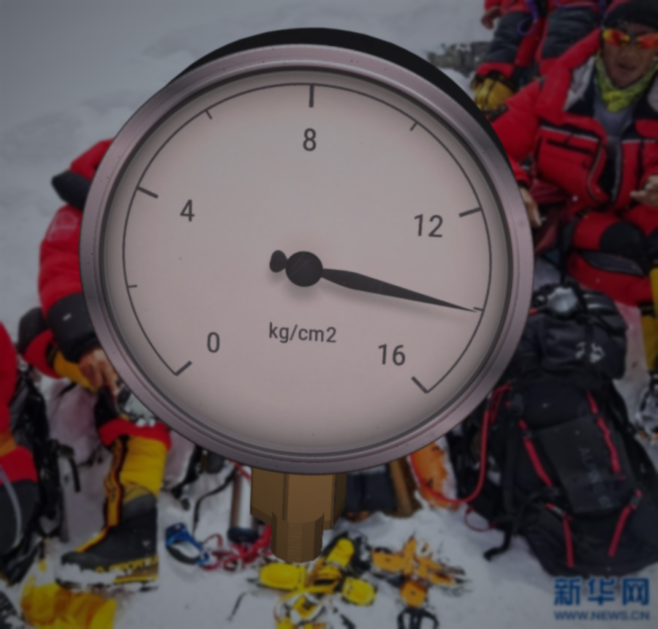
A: 14 kg/cm²
